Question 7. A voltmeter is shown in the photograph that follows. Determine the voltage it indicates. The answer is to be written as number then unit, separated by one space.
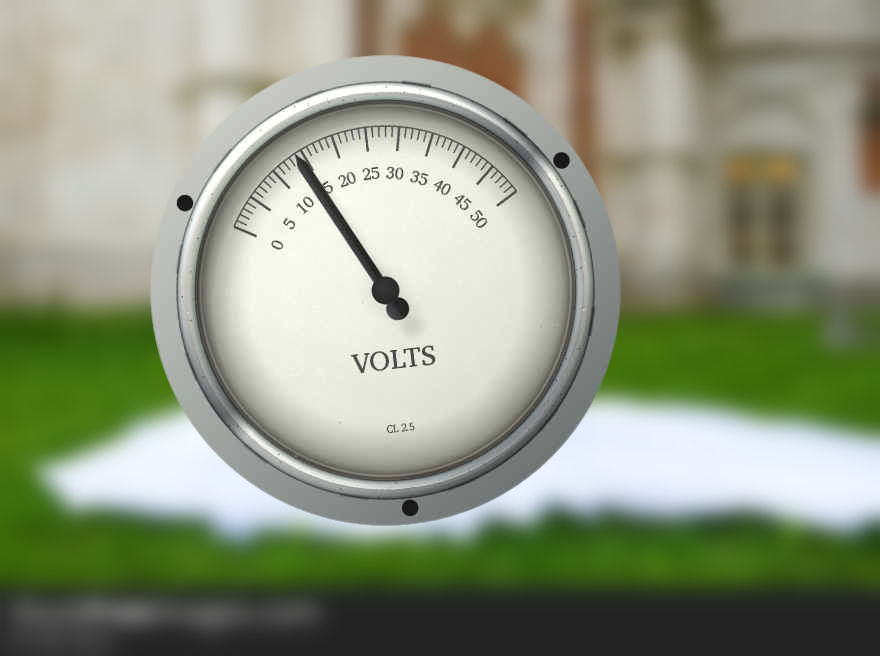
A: 14 V
